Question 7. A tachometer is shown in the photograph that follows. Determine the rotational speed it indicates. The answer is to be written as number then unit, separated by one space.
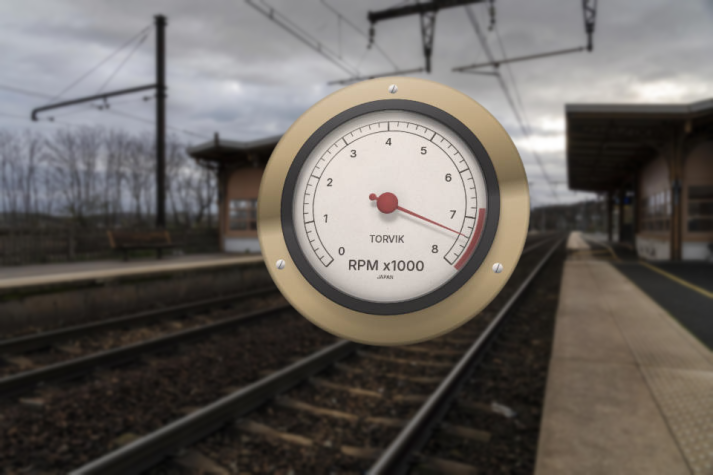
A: 7400 rpm
